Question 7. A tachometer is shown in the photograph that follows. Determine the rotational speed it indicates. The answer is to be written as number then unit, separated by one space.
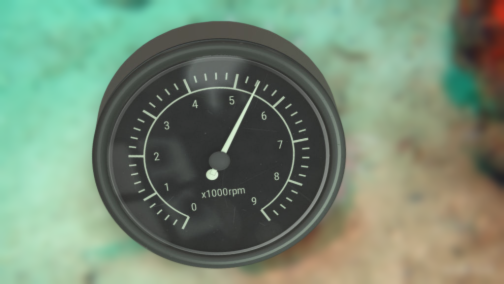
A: 5400 rpm
